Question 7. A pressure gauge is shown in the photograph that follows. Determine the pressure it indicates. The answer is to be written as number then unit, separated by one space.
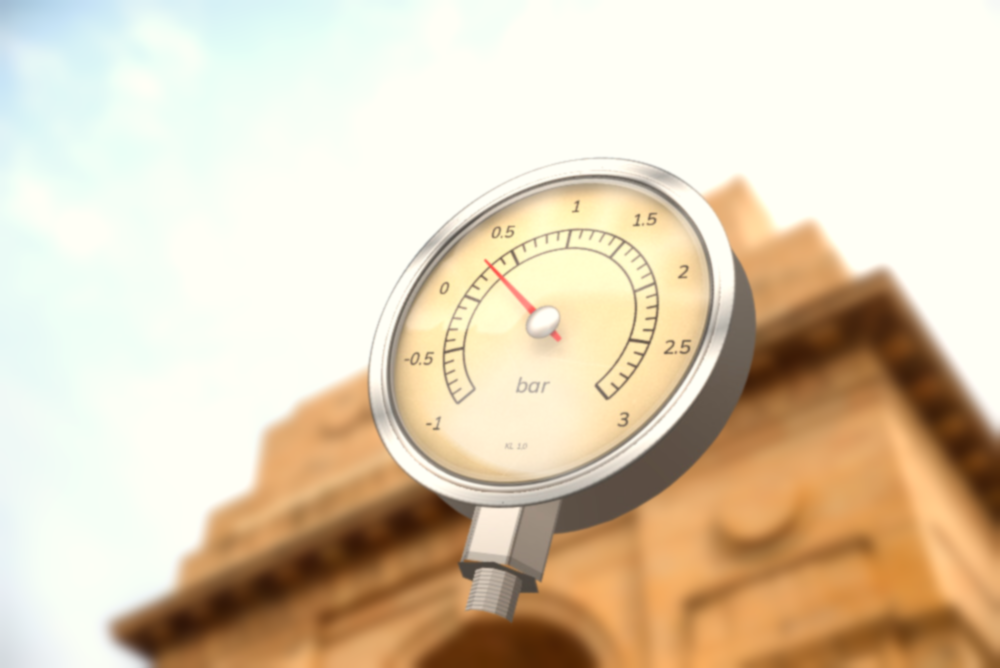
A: 0.3 bar
